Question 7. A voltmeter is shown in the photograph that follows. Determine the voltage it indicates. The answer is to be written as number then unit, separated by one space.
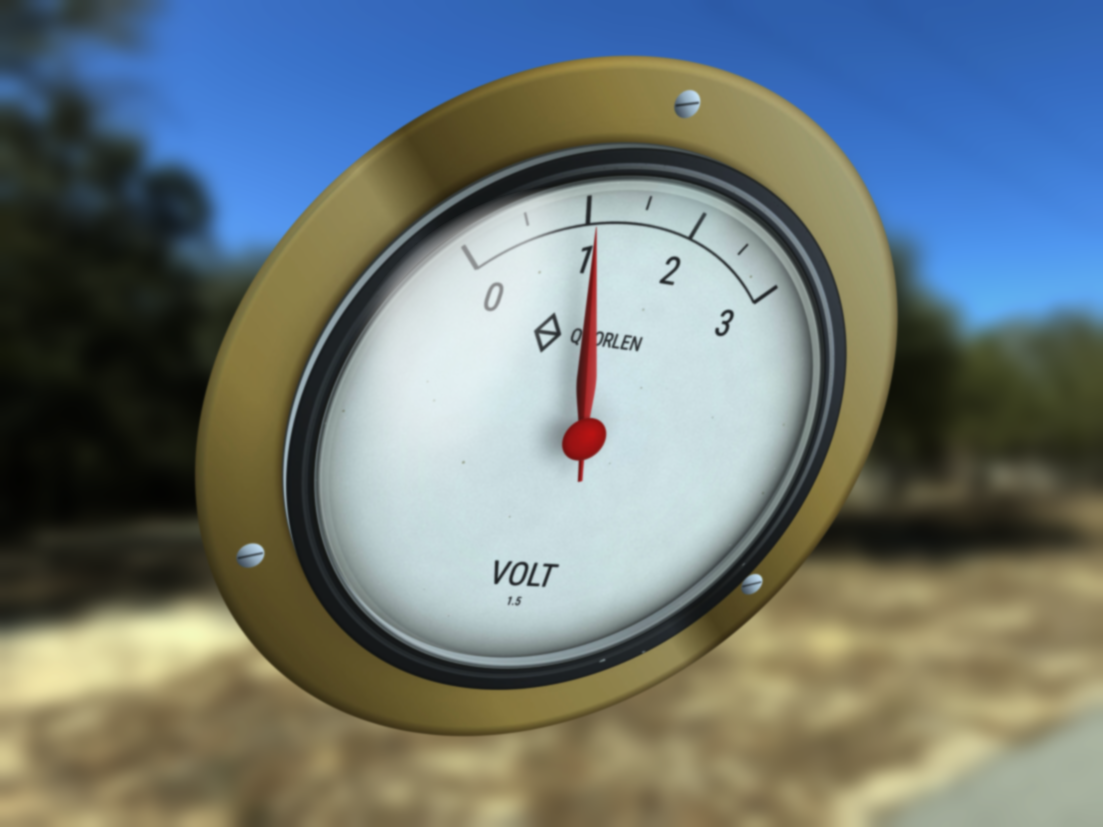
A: 1 V
